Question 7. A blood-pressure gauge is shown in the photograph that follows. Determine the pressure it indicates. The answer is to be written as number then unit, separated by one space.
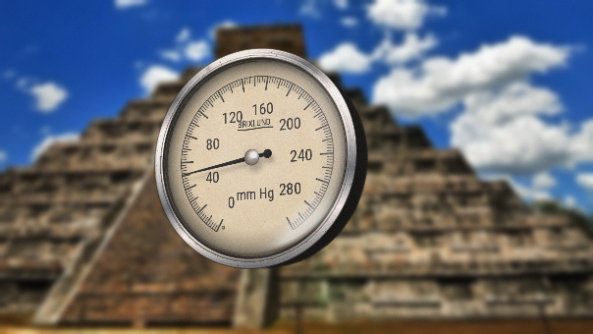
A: 50 mmHg
